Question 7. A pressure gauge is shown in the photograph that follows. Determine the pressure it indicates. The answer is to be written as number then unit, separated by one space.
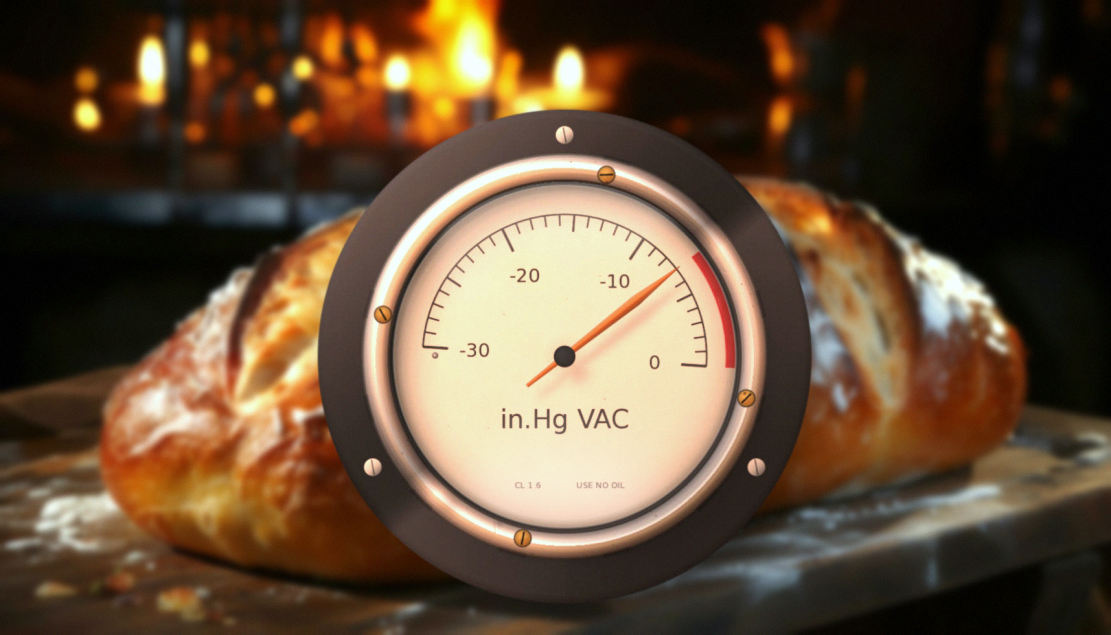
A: -7 inHg
